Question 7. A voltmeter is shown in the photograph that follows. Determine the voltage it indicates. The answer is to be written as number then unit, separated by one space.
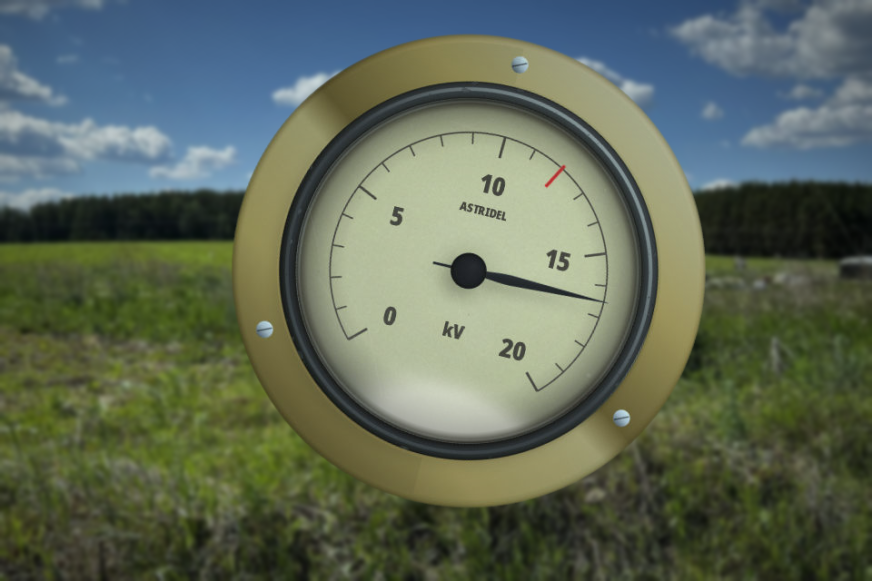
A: 16.5 kV
